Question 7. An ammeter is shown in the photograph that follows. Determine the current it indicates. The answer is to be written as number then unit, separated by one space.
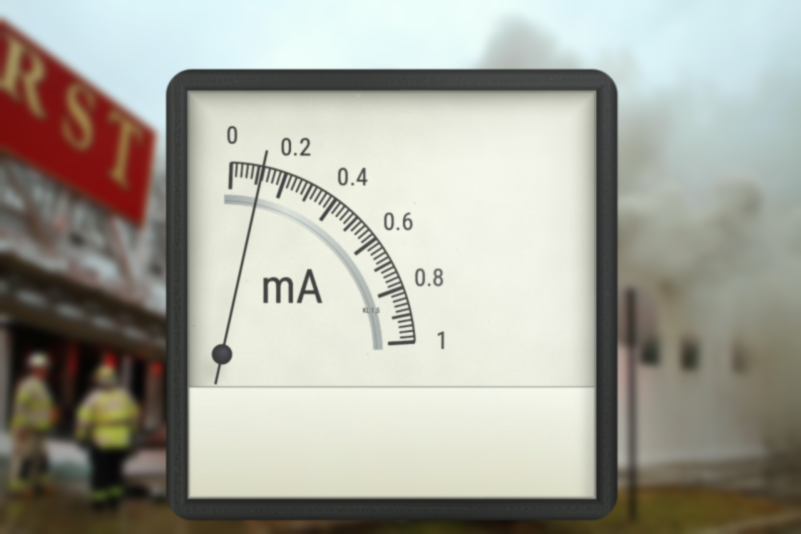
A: 0.12 mA
